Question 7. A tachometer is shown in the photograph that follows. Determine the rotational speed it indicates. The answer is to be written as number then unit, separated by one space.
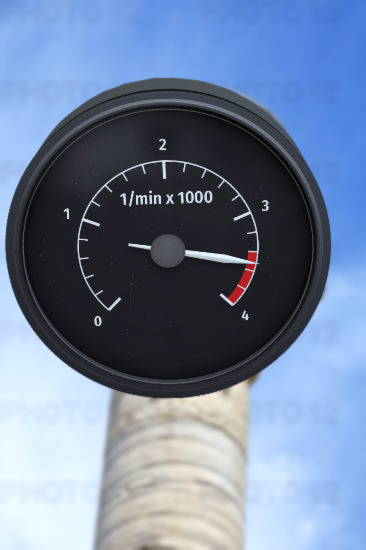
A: 3500 rpm
